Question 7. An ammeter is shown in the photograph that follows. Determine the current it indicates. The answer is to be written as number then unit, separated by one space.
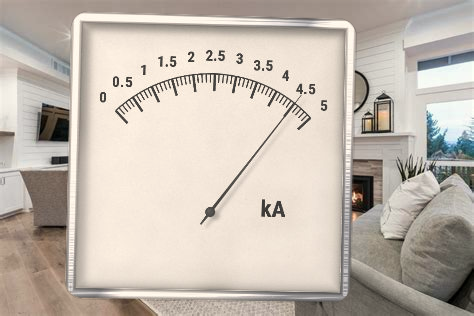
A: 4.5 kA
